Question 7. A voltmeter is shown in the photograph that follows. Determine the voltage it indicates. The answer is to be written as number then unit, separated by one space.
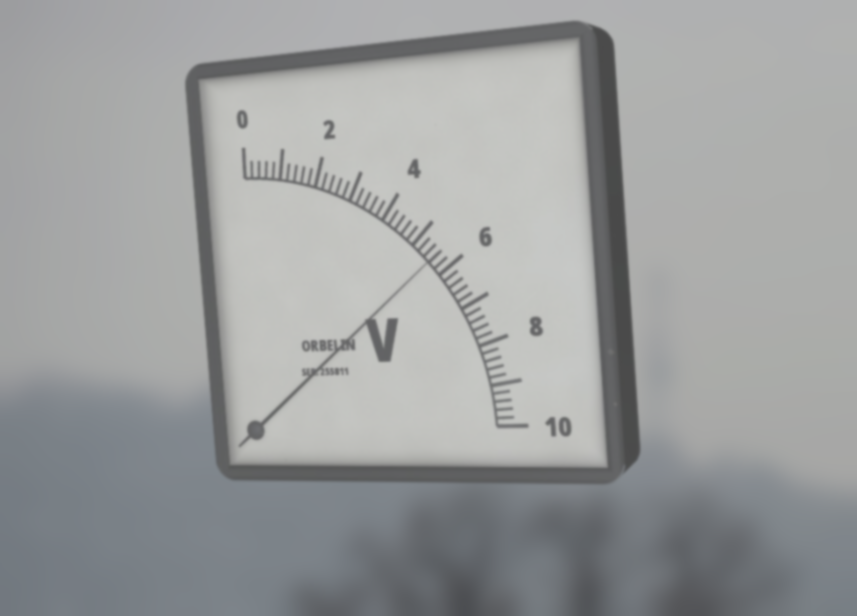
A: 5.6 V
